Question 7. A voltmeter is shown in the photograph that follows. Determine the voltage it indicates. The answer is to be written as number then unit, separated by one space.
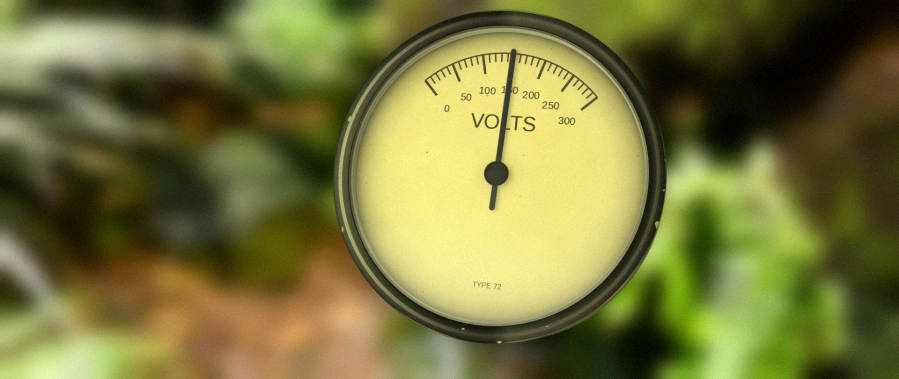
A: 150 V
